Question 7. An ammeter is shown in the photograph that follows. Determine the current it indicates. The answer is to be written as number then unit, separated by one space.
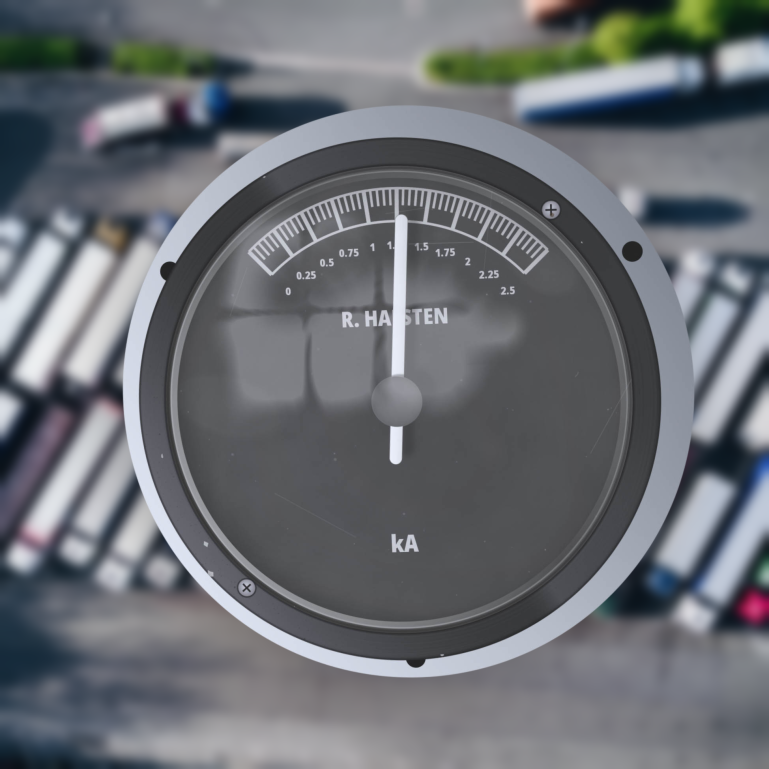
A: 1.3 kA
